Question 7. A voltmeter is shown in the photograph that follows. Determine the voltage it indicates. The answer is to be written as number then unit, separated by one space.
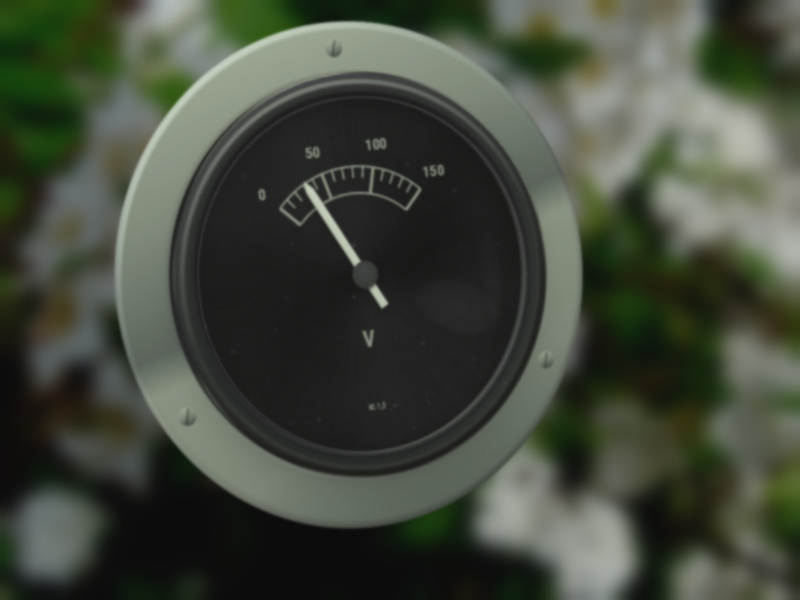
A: 30 V
